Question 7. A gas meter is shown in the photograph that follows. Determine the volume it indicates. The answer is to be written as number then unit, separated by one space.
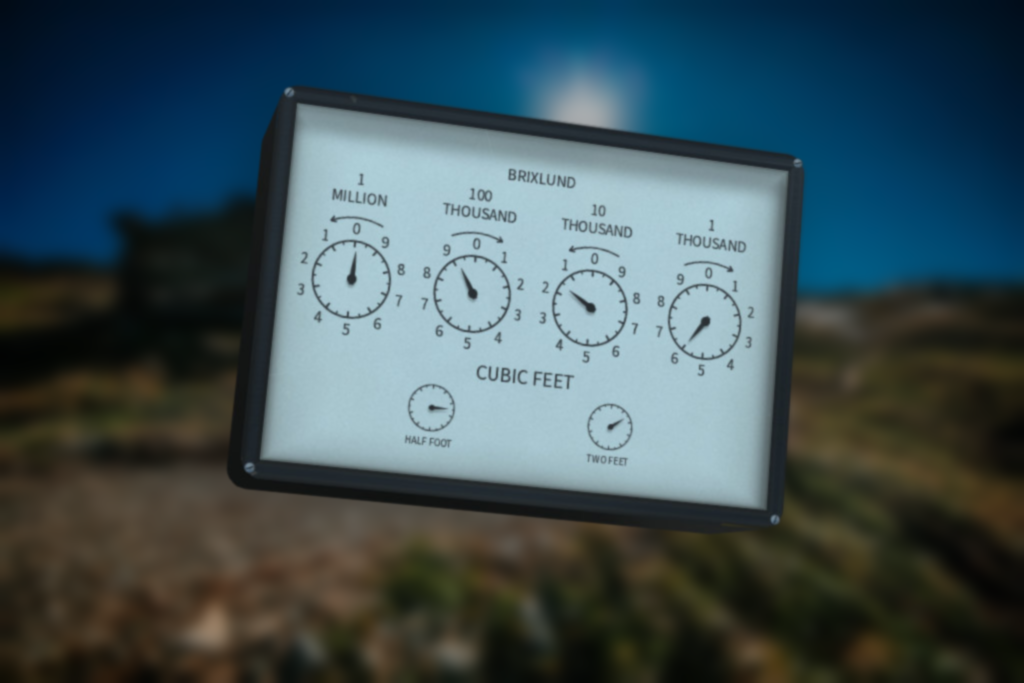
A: 991600 ft³
